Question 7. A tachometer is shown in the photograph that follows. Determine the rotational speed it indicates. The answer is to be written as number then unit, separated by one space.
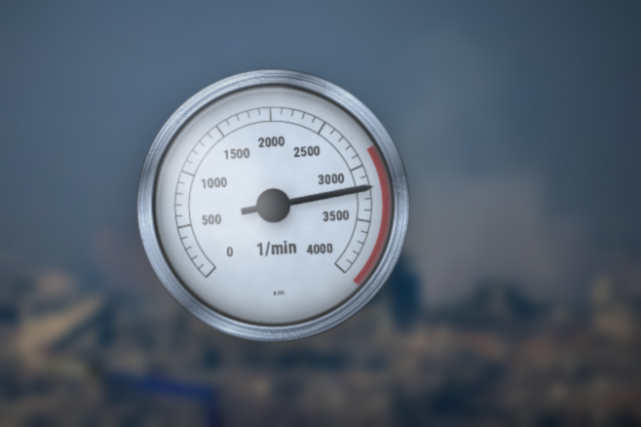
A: 3200 rpm
